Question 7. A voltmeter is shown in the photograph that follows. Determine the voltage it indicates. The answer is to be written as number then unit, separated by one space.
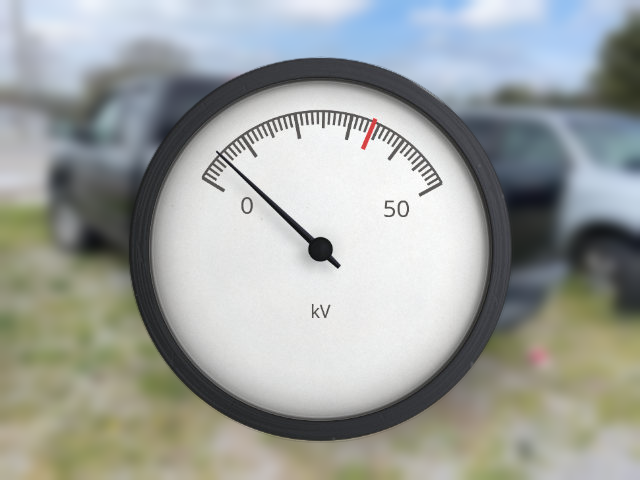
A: 5 kV
